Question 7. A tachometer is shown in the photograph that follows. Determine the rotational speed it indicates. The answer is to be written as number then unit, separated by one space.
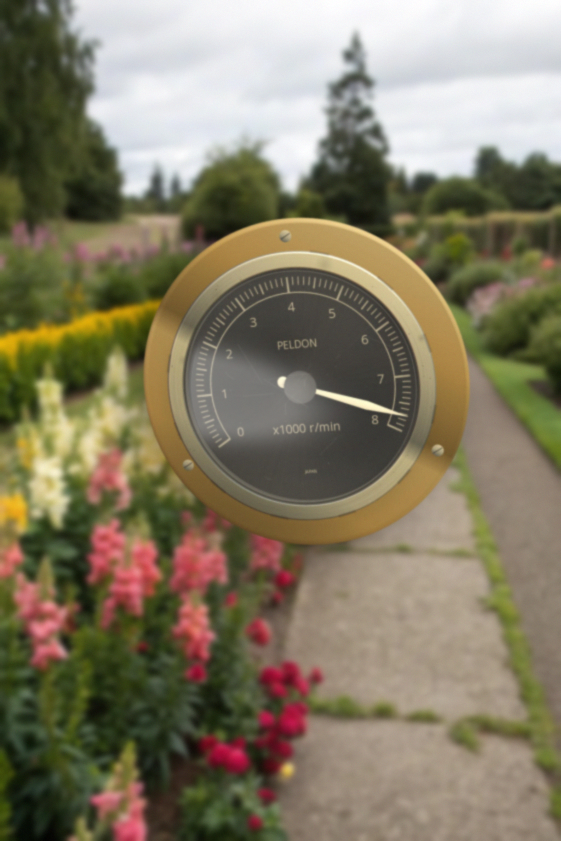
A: 7700 rpm
